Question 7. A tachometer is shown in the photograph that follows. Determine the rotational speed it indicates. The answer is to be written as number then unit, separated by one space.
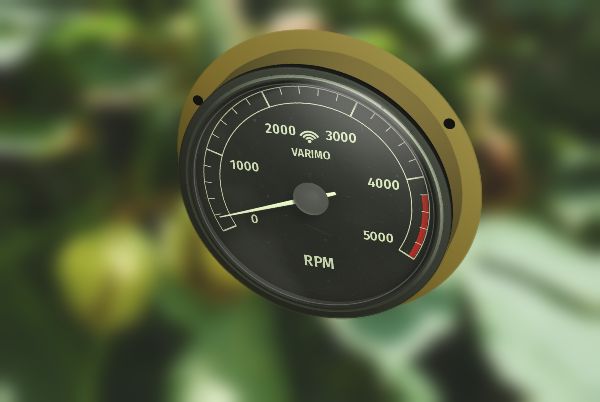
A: 200 rpm
